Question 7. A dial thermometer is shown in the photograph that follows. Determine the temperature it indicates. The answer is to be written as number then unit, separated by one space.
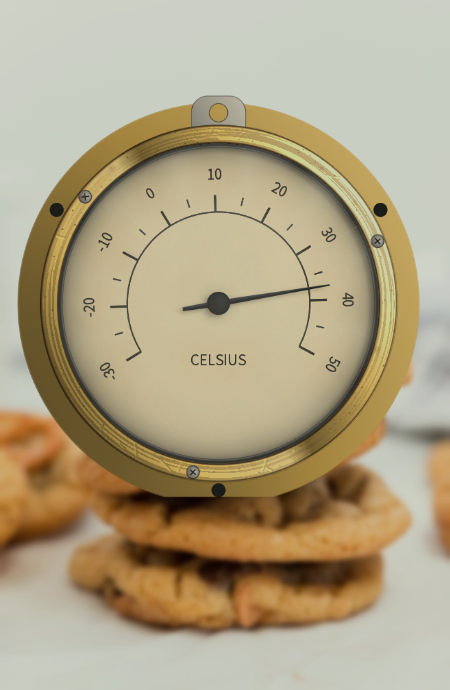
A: 37.5 °C
